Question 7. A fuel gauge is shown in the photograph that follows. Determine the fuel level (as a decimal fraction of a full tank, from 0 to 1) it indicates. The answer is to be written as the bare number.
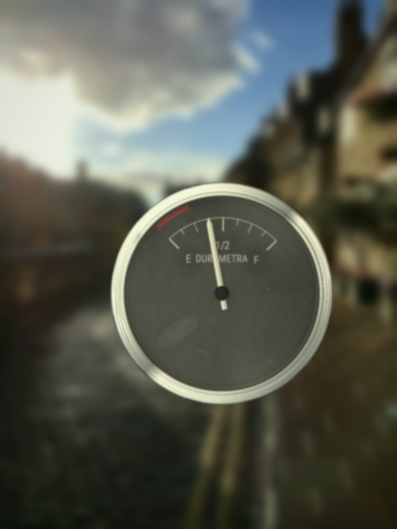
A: 0.375
